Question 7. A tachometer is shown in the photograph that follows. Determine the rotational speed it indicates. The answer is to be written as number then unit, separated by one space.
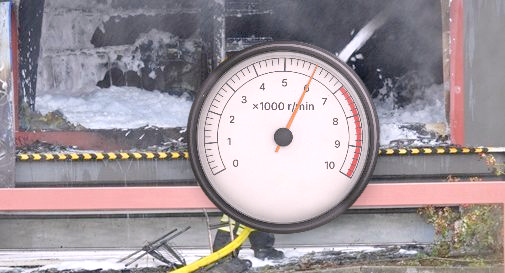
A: 6000 rpm
